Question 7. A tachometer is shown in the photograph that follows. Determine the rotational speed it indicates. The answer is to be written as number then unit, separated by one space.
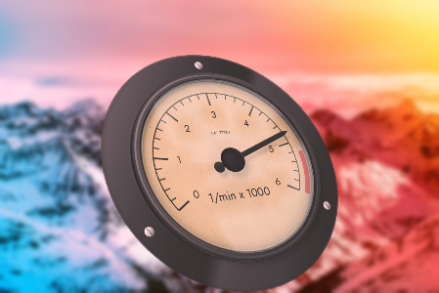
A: 4800 rpm
